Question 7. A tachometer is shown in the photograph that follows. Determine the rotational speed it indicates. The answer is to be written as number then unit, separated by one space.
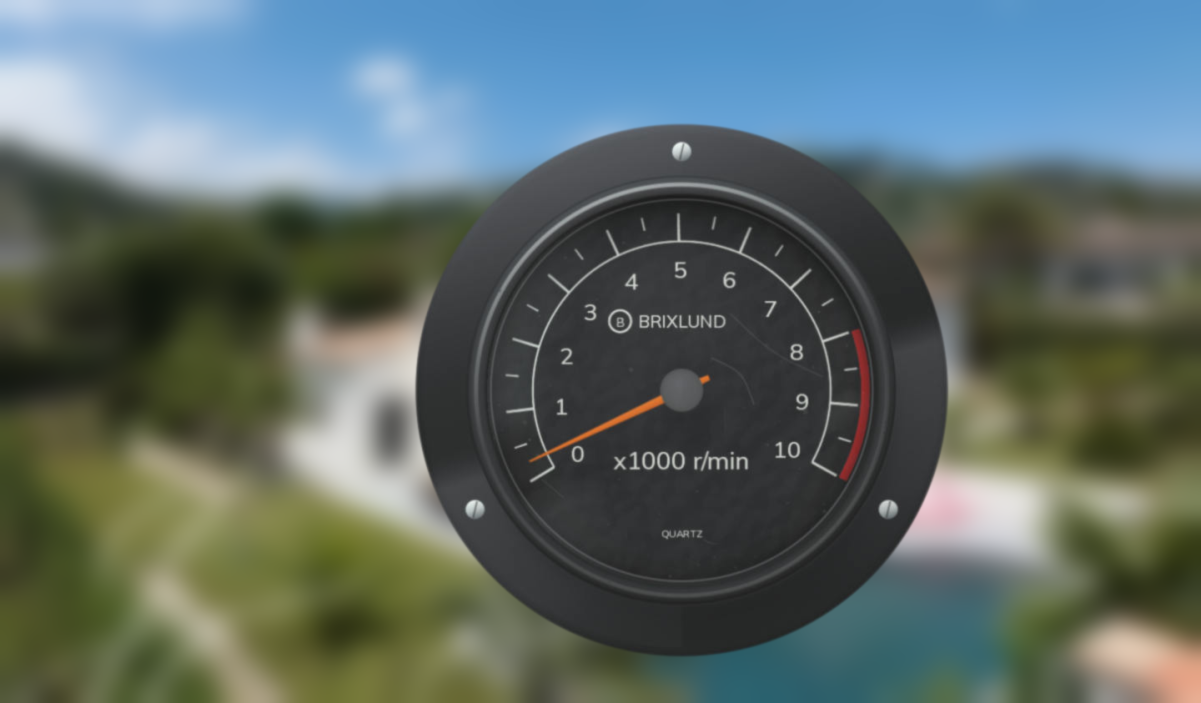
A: 250 rpm
